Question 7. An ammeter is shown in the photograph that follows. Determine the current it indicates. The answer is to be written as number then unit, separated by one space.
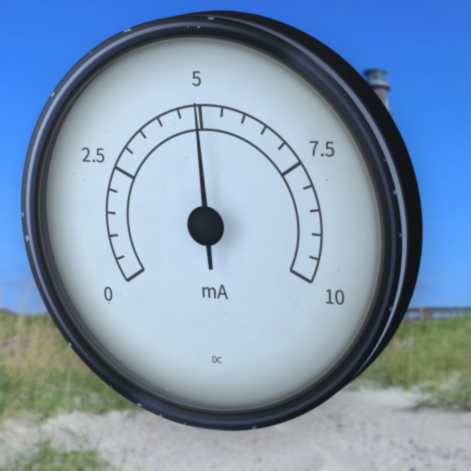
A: 5 mA
